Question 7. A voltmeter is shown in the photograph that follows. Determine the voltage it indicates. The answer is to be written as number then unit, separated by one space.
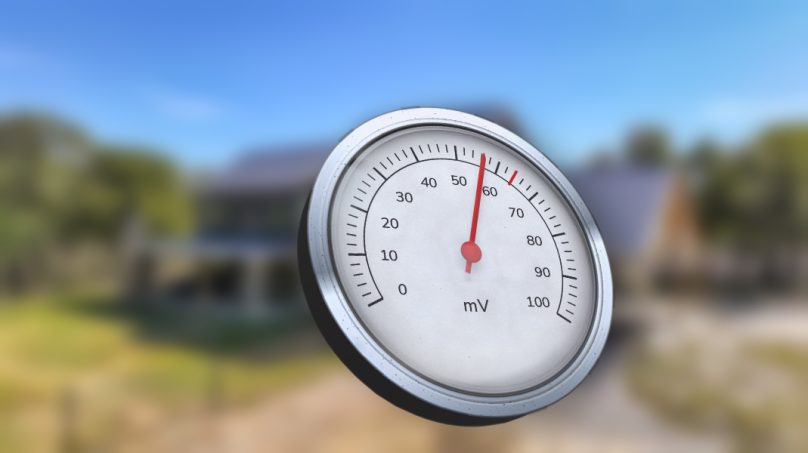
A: 56 mV
